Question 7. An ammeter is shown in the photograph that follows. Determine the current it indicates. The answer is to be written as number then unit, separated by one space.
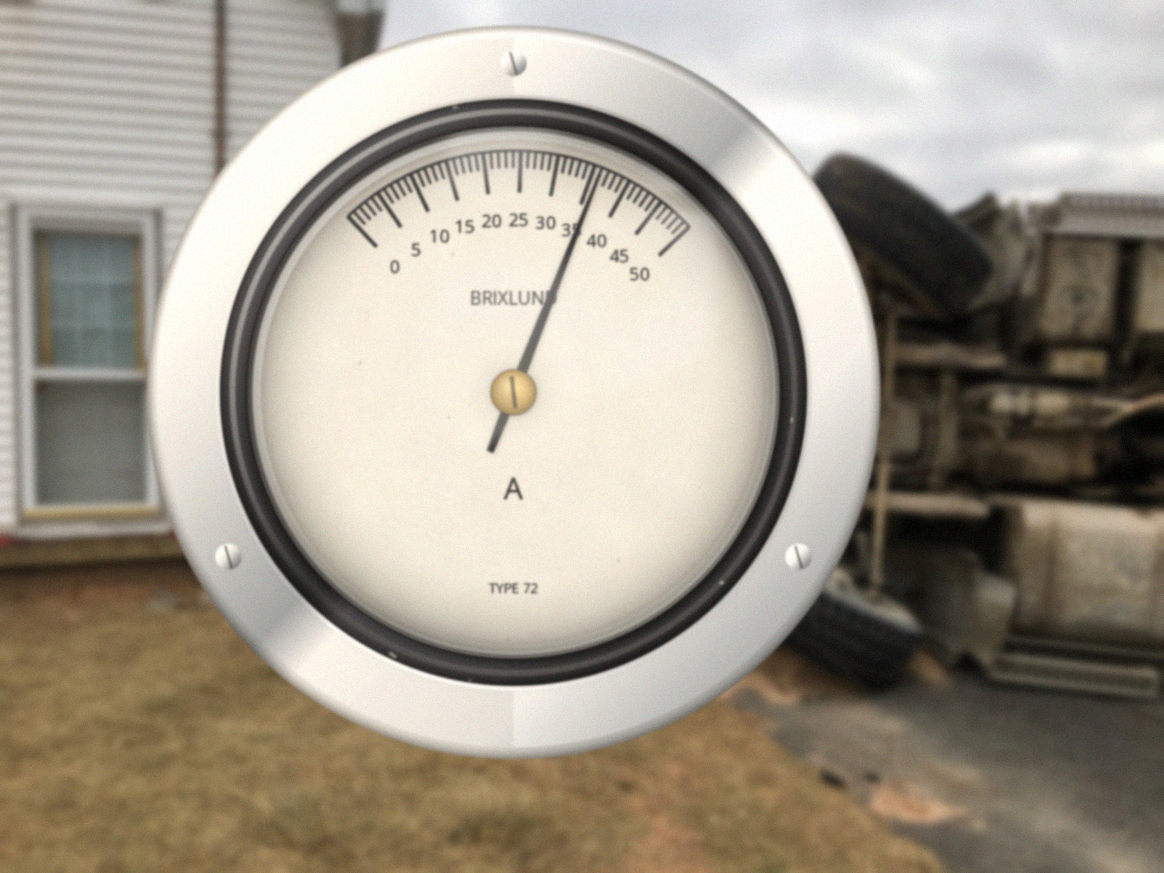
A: 36 A
